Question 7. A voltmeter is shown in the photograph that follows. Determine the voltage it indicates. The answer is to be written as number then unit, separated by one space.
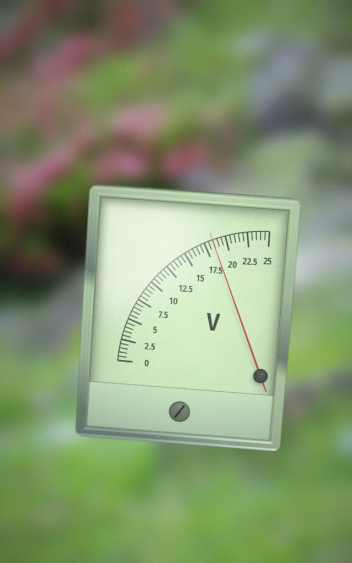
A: 18.5 V
